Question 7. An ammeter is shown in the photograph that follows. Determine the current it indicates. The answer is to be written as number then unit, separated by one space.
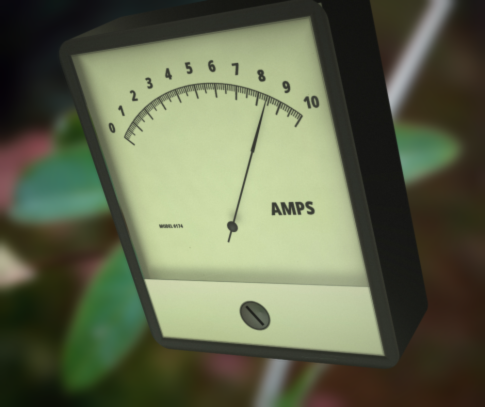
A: 8.5 A
